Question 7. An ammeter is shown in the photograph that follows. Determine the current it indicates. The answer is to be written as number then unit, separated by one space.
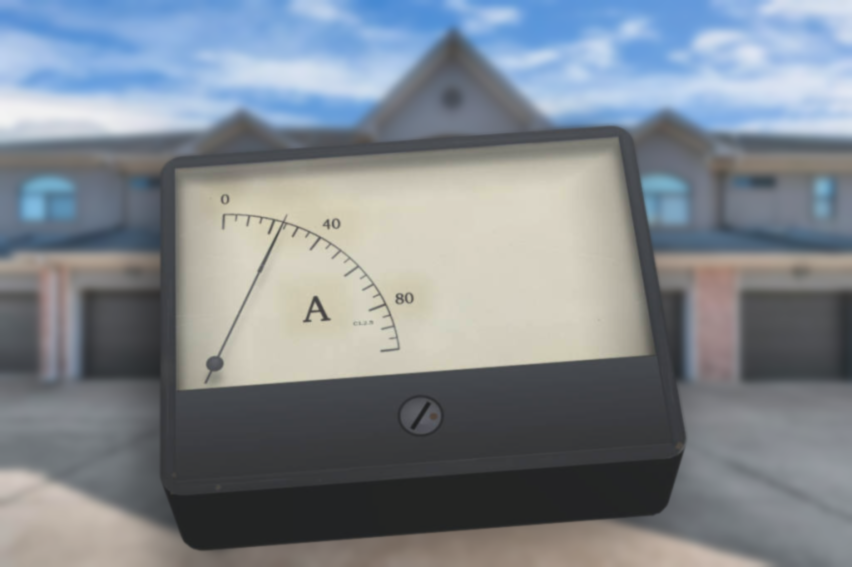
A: 25 A
